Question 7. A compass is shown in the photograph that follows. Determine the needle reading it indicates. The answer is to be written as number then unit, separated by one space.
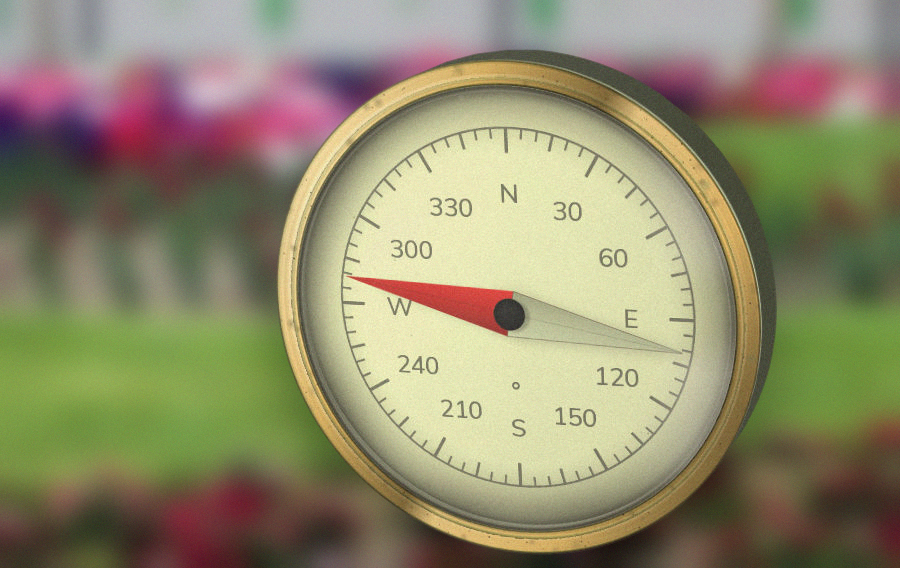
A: 280 °
